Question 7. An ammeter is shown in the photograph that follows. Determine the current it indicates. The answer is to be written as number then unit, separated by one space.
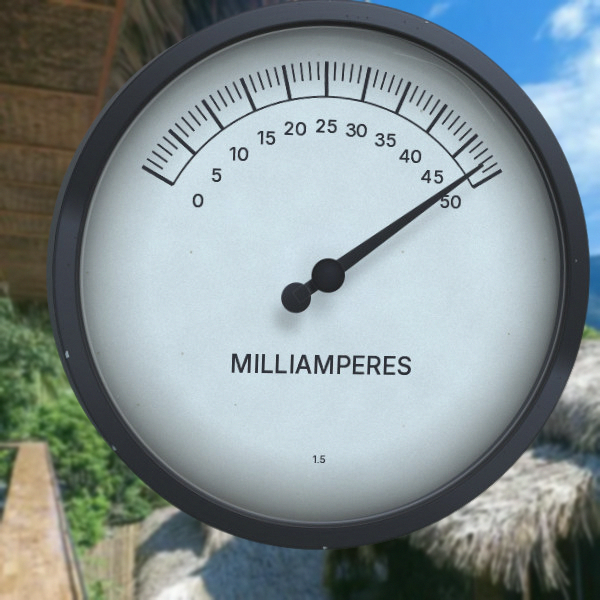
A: 48 mA
